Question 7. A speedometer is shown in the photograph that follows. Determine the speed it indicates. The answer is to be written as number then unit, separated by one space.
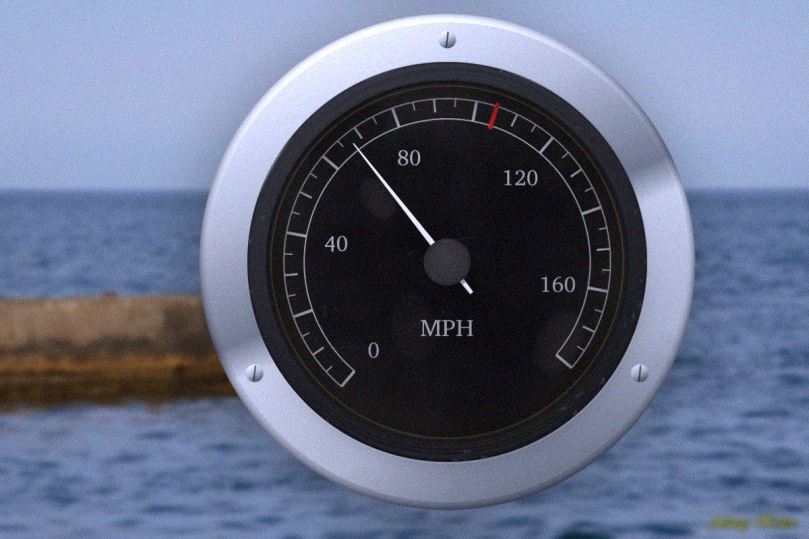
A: 67.5 mph
